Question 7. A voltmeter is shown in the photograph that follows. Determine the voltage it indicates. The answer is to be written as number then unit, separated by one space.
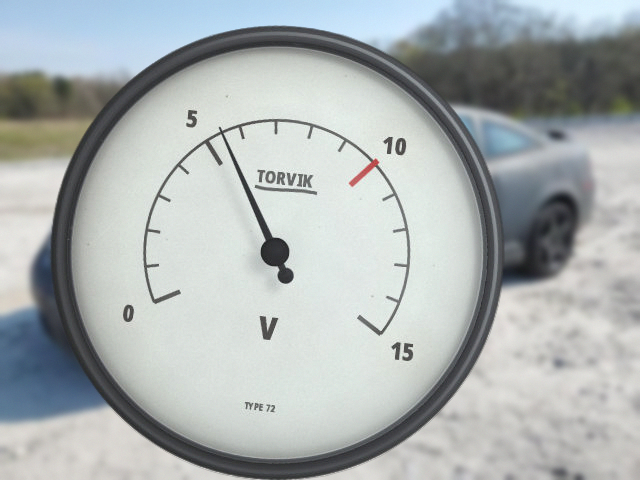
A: 5.5 V
